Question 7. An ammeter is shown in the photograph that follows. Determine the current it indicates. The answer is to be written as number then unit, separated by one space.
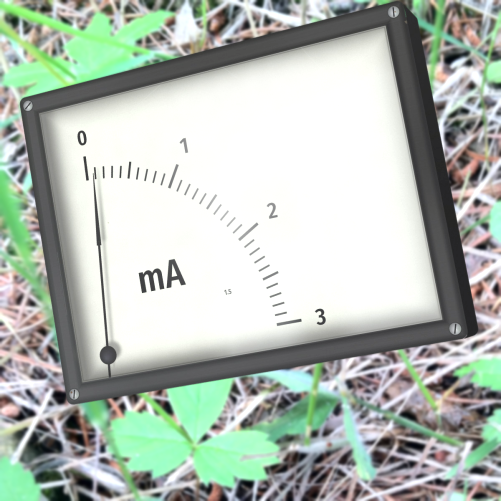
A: 0.1 mA
